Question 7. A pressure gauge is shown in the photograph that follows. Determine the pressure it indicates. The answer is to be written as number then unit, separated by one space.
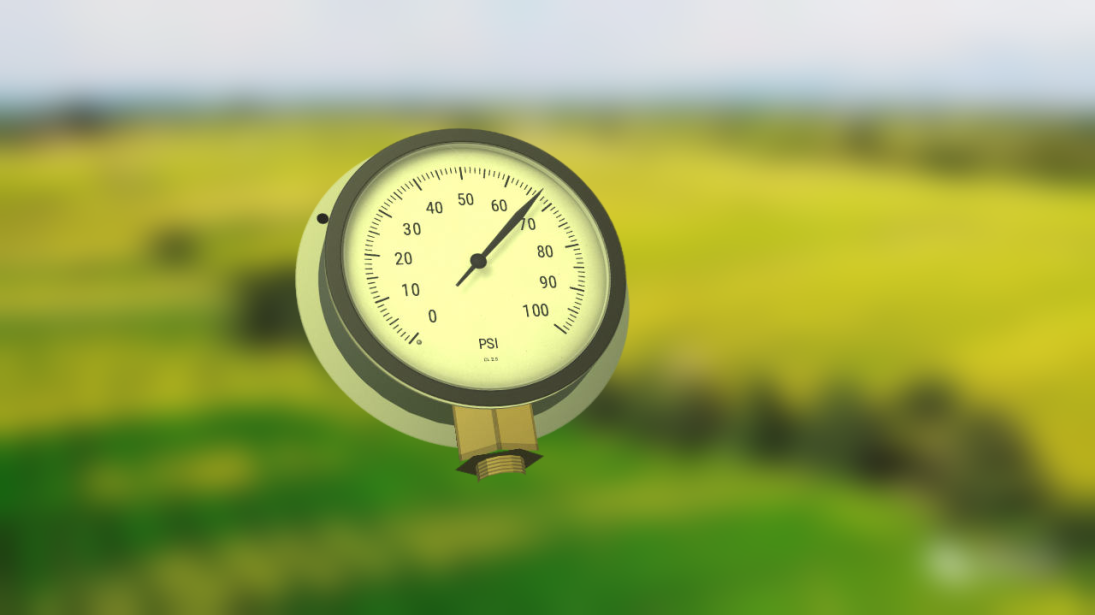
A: 67 psi
